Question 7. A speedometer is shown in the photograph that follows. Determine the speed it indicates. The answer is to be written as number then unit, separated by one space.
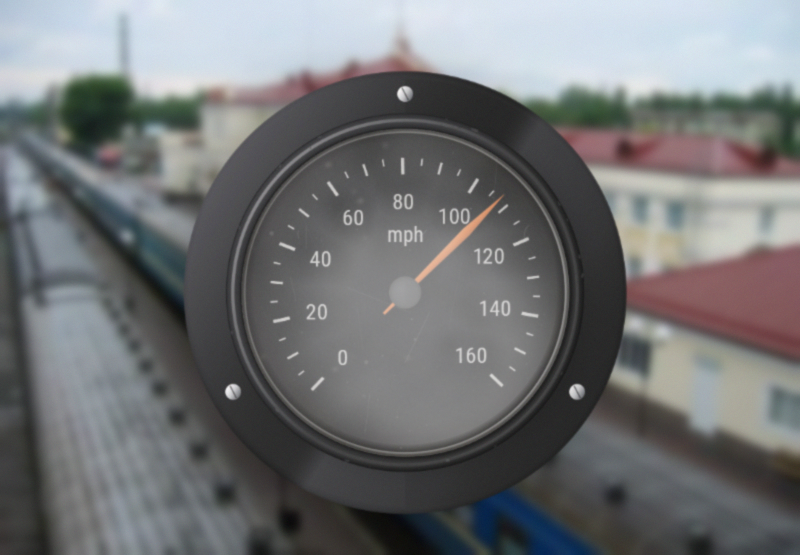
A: 107.5 mph
